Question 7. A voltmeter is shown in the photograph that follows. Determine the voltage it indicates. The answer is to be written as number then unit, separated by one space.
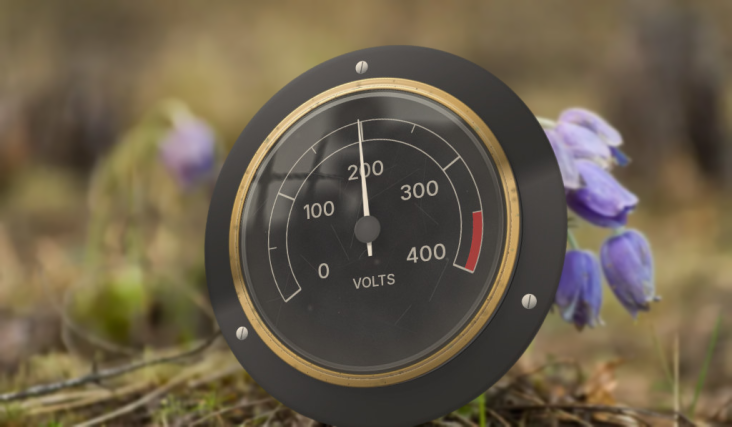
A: 200 V
